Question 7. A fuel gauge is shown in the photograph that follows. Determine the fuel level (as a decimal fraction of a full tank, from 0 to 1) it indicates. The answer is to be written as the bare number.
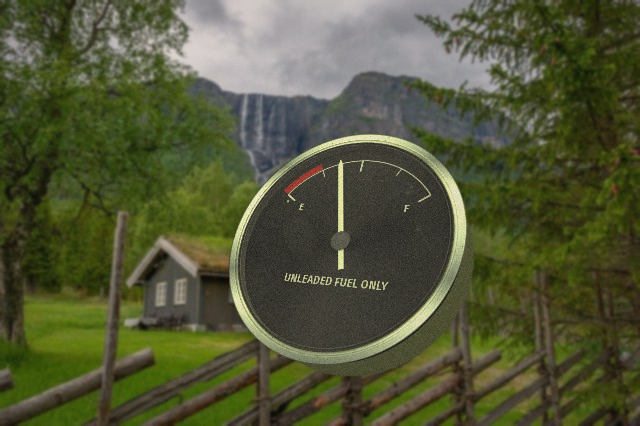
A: 0.375
